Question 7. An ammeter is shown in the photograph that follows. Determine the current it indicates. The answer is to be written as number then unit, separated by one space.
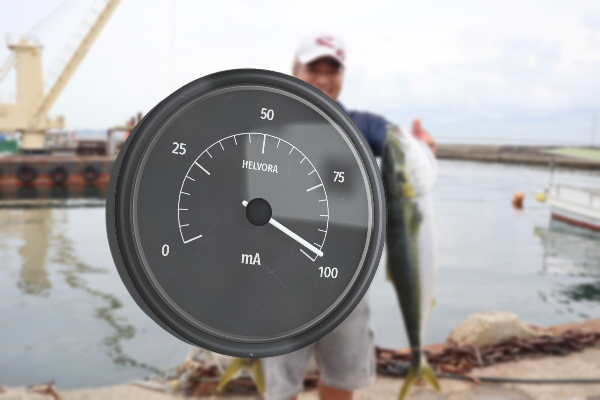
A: 97.5 mA
